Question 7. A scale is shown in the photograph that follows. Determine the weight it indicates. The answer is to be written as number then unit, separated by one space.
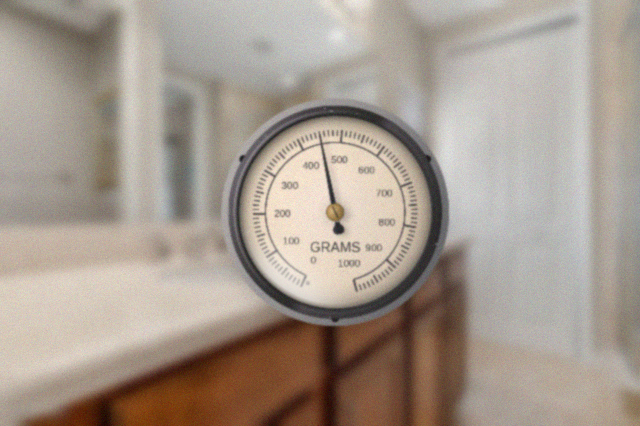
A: 450 g
